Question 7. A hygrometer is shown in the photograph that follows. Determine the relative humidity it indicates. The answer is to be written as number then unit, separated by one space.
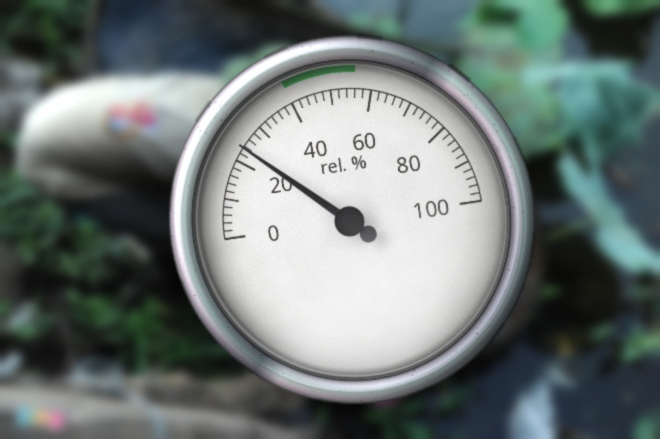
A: 24 %
